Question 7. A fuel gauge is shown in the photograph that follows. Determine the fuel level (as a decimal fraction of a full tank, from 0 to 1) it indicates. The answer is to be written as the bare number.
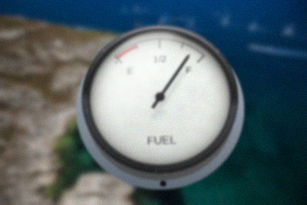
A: 0.875
